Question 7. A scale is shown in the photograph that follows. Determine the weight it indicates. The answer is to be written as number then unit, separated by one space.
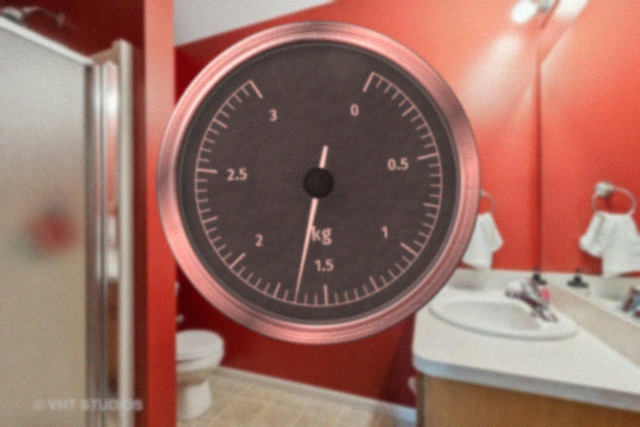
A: 1.65 kg
